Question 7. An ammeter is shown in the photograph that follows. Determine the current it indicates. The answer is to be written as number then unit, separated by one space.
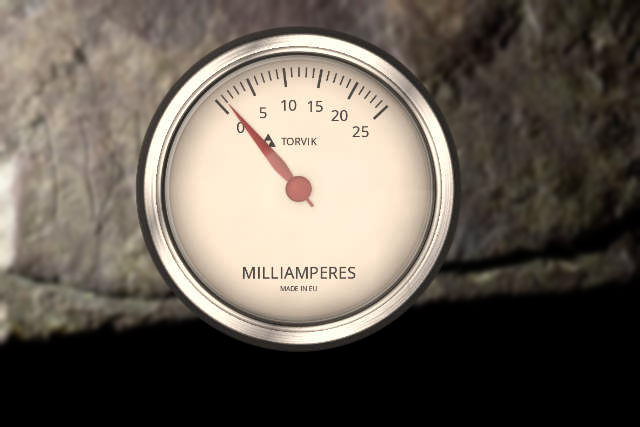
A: 1 mA
